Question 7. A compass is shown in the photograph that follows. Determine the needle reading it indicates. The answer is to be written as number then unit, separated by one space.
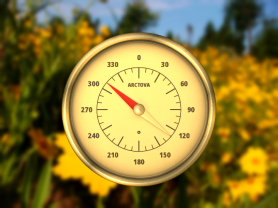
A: 310 °
